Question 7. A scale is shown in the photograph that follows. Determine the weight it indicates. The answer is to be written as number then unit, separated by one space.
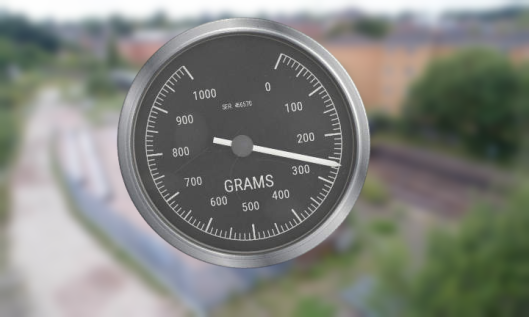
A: 260 g
